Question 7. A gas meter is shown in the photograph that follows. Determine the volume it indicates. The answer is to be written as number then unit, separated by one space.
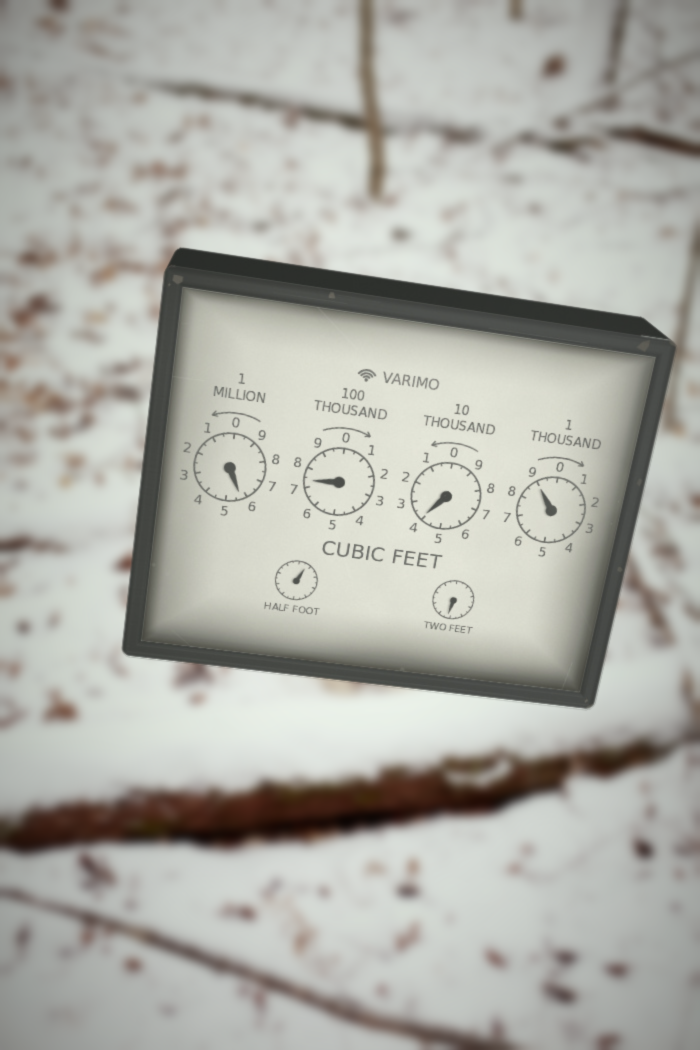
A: 573900 ft³
